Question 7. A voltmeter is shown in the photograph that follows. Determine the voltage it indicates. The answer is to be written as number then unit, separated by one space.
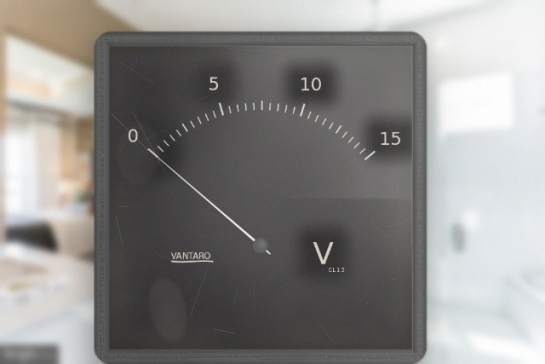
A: 0 V
